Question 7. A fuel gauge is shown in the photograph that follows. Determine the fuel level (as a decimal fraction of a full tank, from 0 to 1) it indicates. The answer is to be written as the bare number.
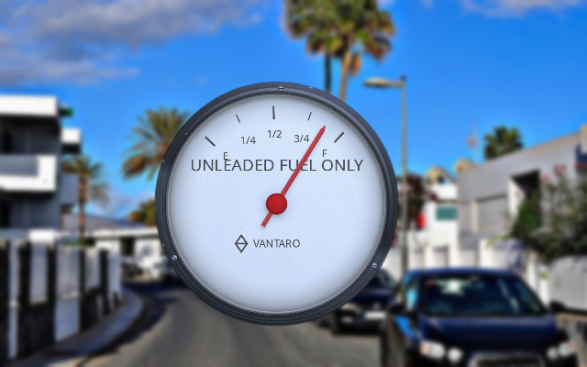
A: 0.875
